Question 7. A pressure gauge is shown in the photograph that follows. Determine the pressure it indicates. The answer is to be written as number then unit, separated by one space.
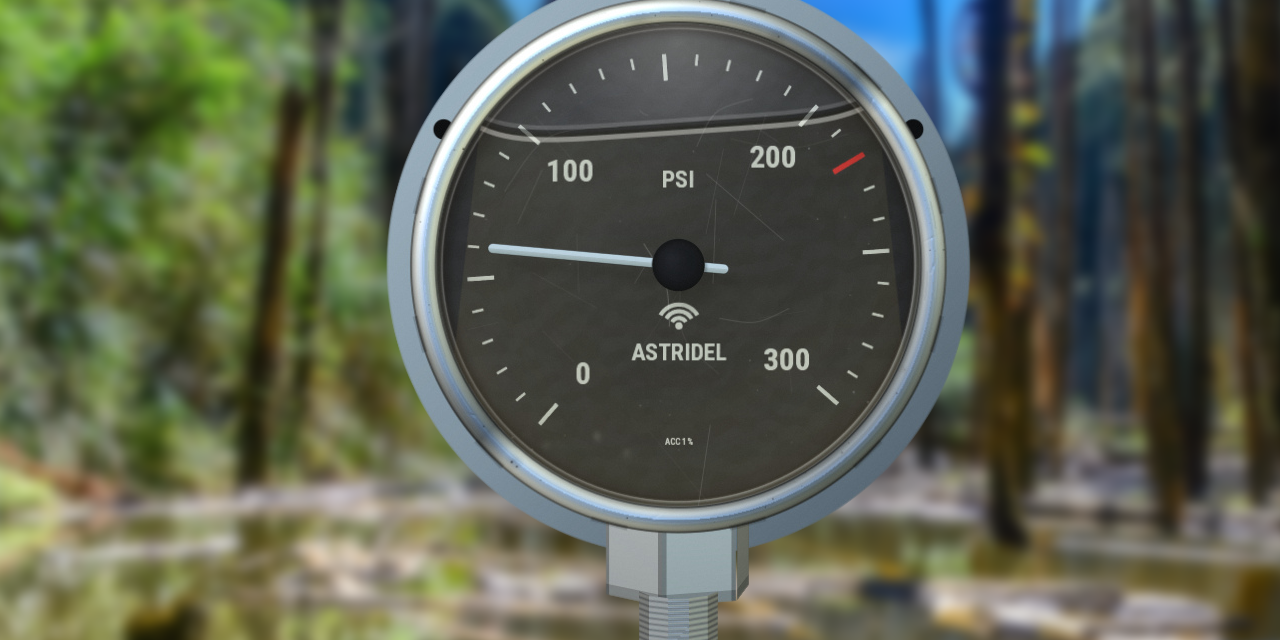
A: 60 psi
